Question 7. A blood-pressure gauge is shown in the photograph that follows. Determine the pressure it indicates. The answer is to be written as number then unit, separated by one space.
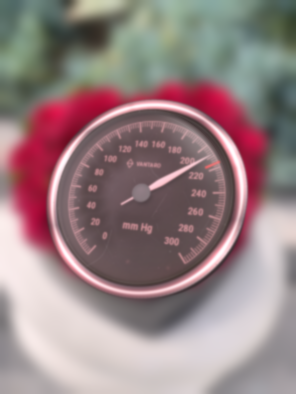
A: 210 mmHg
